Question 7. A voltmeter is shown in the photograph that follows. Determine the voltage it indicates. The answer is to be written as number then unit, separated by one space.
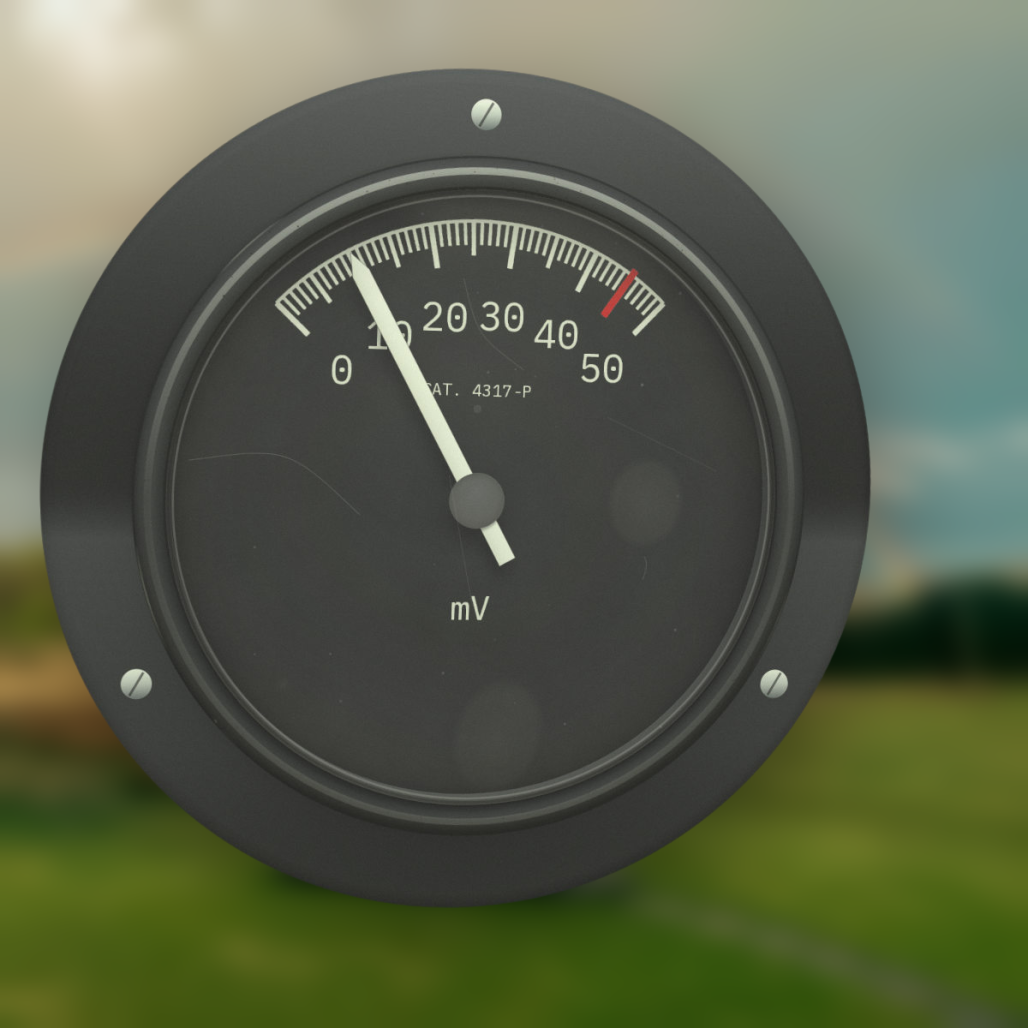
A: 10 mV
